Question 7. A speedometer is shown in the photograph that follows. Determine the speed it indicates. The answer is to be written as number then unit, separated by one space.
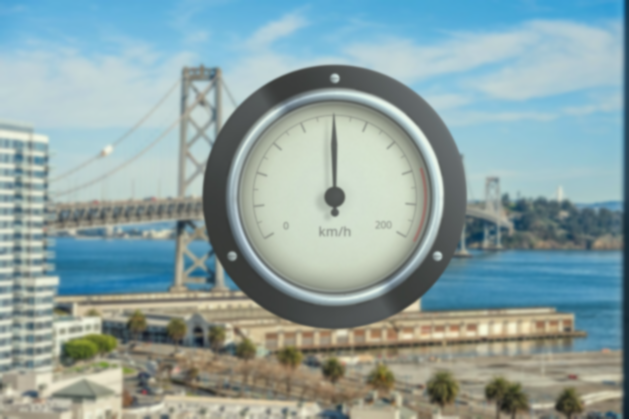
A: 100 km/h
